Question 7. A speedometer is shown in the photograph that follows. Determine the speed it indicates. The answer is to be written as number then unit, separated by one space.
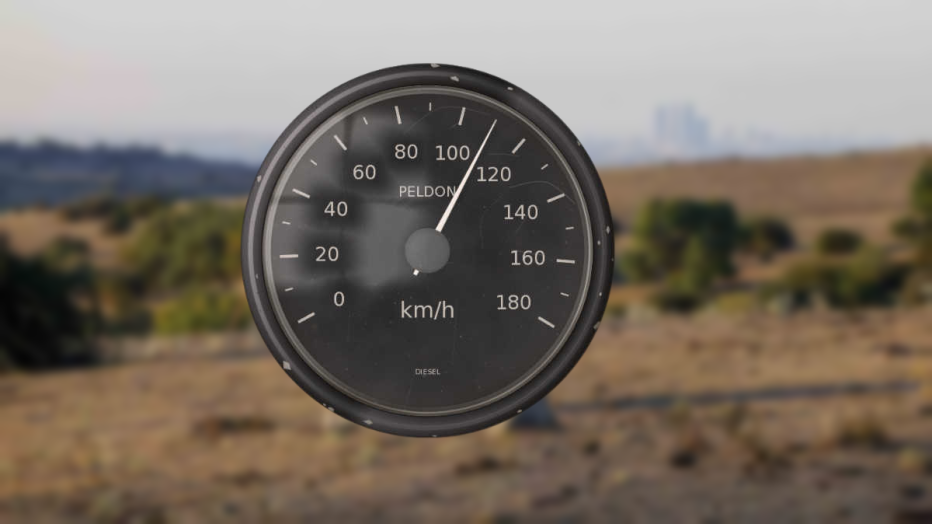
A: 110 km/h
